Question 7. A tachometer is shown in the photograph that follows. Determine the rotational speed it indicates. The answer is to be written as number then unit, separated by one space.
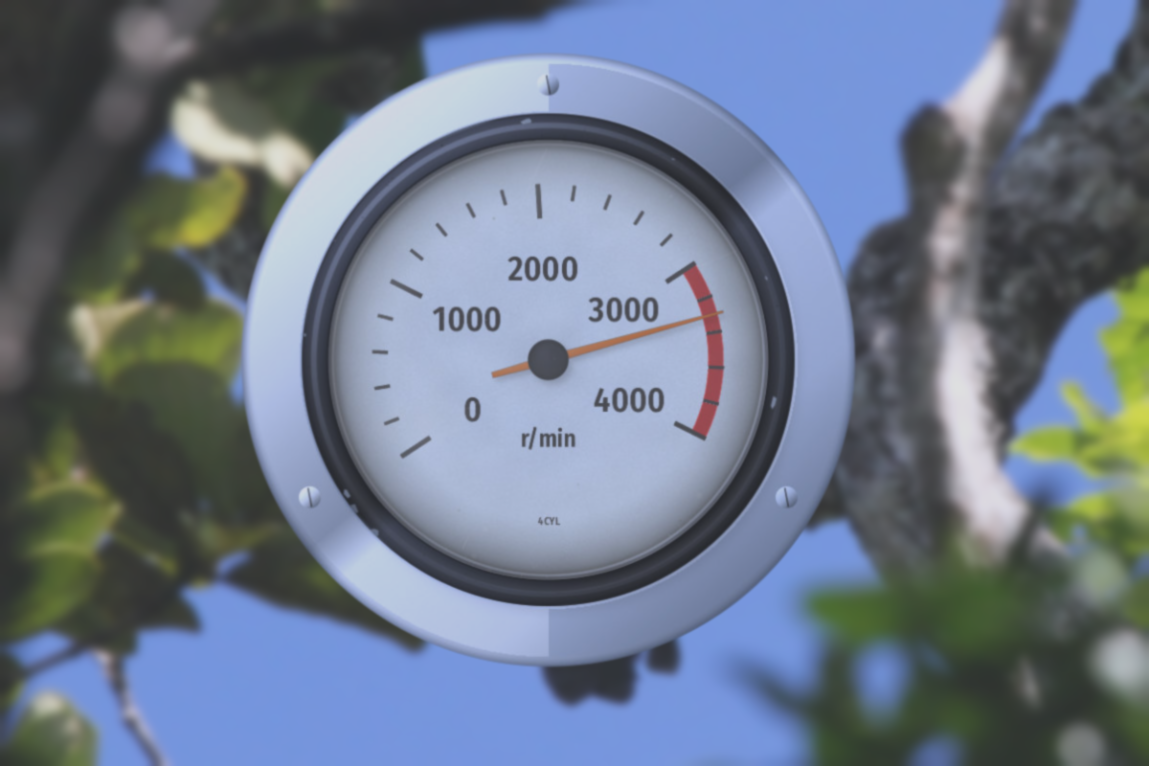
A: 3300 rpm
